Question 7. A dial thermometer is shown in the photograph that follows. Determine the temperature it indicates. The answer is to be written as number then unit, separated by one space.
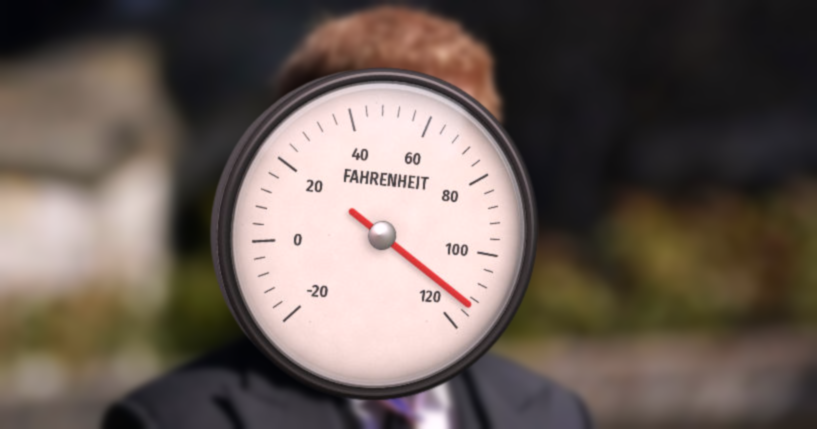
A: 114 °F
